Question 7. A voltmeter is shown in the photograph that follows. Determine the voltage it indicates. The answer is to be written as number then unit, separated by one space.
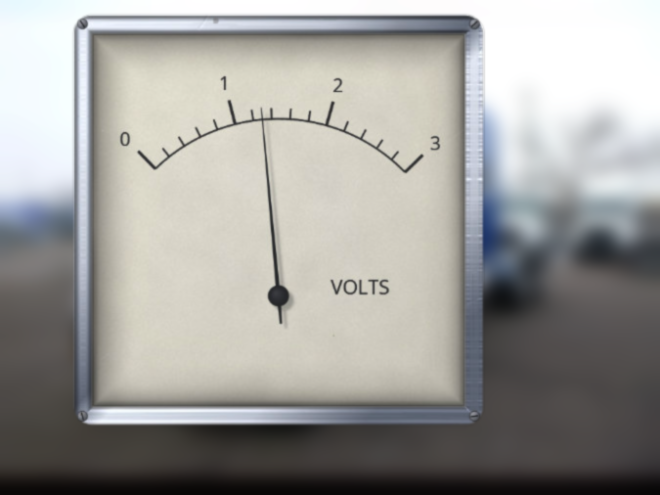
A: 1.3 V
